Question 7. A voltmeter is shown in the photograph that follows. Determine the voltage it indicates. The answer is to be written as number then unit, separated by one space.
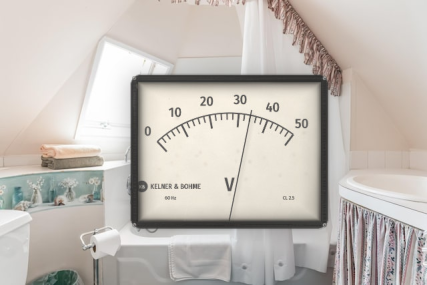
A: 34 V
